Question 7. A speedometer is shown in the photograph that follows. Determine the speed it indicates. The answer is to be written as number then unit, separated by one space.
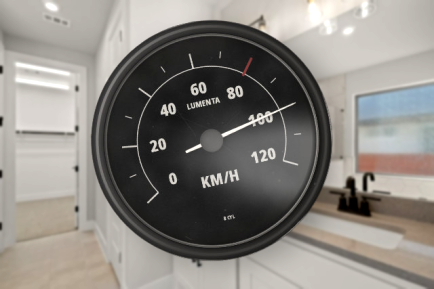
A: 100 km/h
